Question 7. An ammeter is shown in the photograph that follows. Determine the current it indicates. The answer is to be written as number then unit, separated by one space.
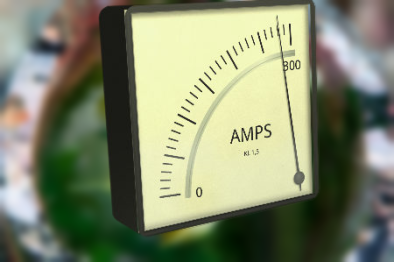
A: 280 A
